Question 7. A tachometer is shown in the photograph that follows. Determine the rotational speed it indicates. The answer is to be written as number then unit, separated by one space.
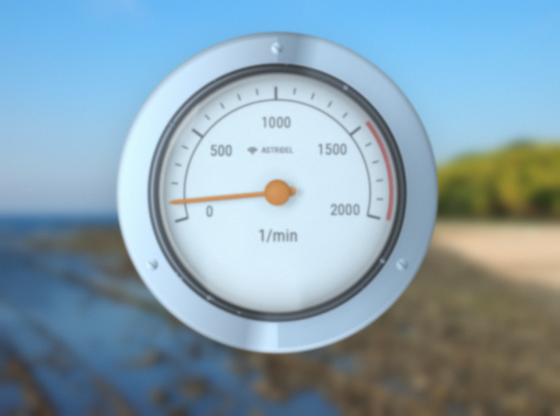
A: 100 rpm
